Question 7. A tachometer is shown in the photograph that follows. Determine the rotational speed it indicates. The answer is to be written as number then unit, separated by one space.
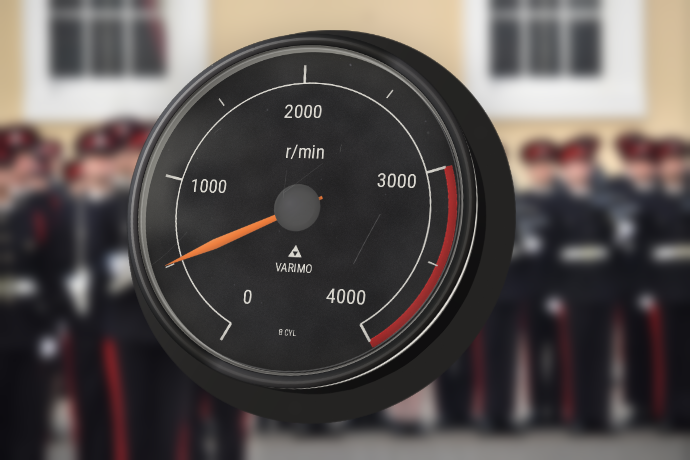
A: 500 rpm
